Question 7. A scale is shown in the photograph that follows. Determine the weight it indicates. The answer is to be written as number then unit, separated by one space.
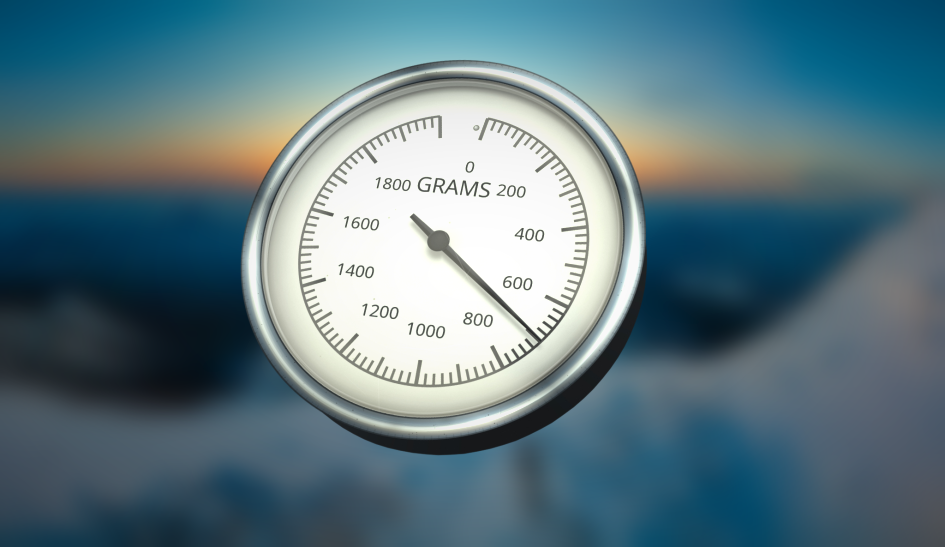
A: 700 g
